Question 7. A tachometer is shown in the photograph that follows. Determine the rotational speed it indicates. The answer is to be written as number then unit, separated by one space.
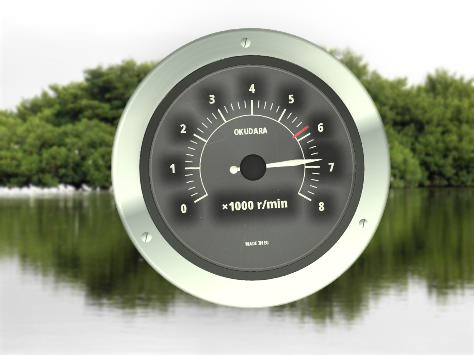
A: 6800 rpm
